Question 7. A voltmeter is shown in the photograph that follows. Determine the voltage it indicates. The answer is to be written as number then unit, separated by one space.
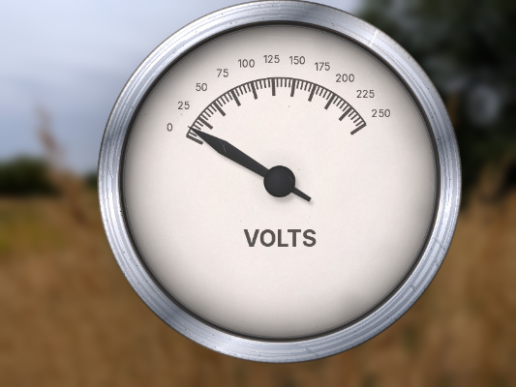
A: 10 V
